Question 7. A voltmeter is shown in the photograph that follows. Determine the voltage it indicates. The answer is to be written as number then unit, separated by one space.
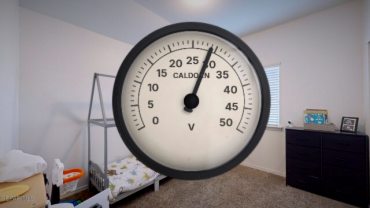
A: 29 V
